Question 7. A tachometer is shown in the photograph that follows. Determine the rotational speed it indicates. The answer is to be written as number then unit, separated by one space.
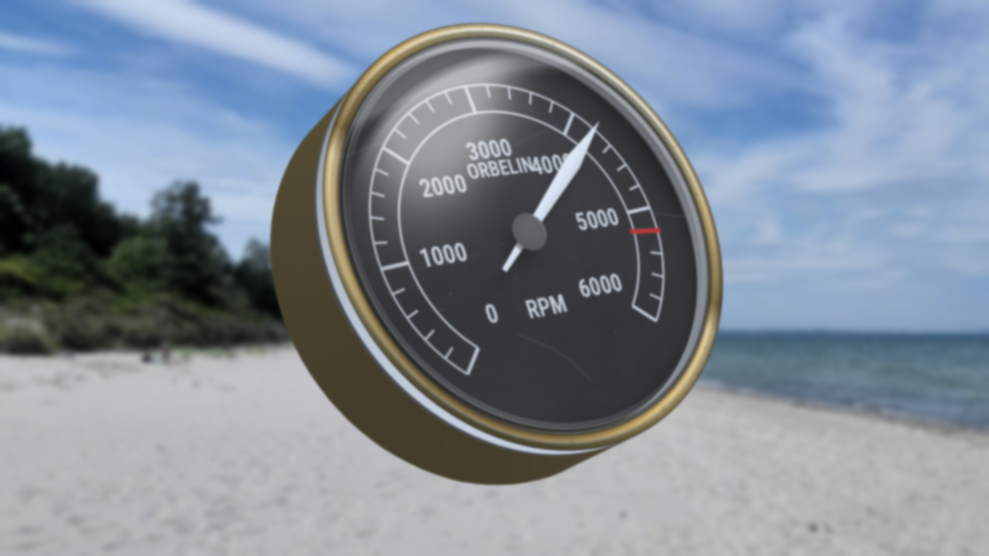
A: 4200 rpm
